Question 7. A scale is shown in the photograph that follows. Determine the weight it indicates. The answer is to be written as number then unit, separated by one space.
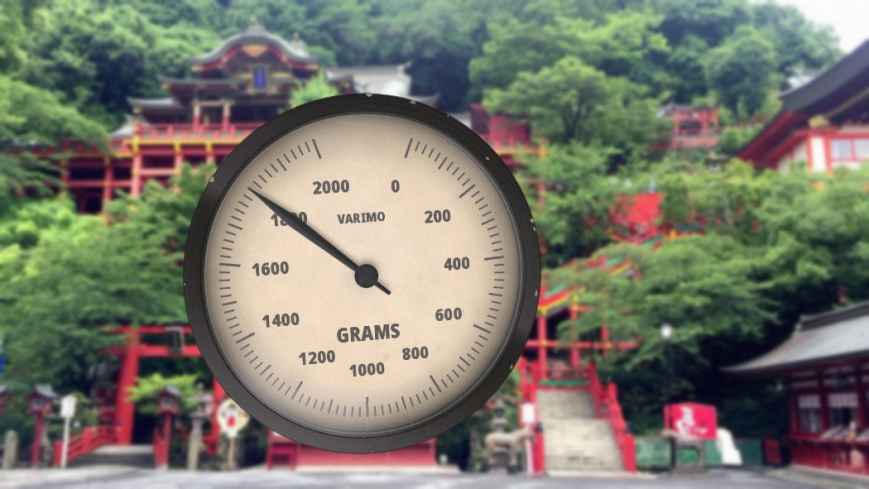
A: 1800 g
